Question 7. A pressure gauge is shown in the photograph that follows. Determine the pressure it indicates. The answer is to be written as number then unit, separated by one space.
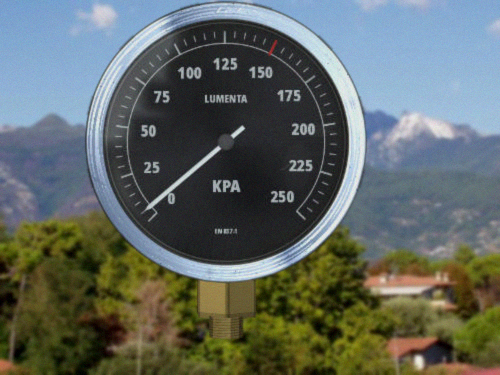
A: 5 kPa
